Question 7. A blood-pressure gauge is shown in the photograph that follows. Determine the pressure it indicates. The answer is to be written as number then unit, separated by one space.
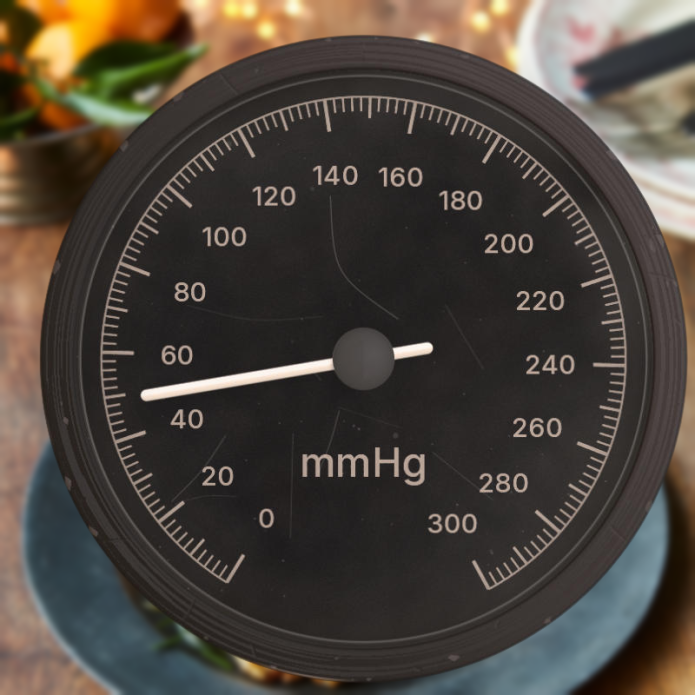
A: 49 mmHg
